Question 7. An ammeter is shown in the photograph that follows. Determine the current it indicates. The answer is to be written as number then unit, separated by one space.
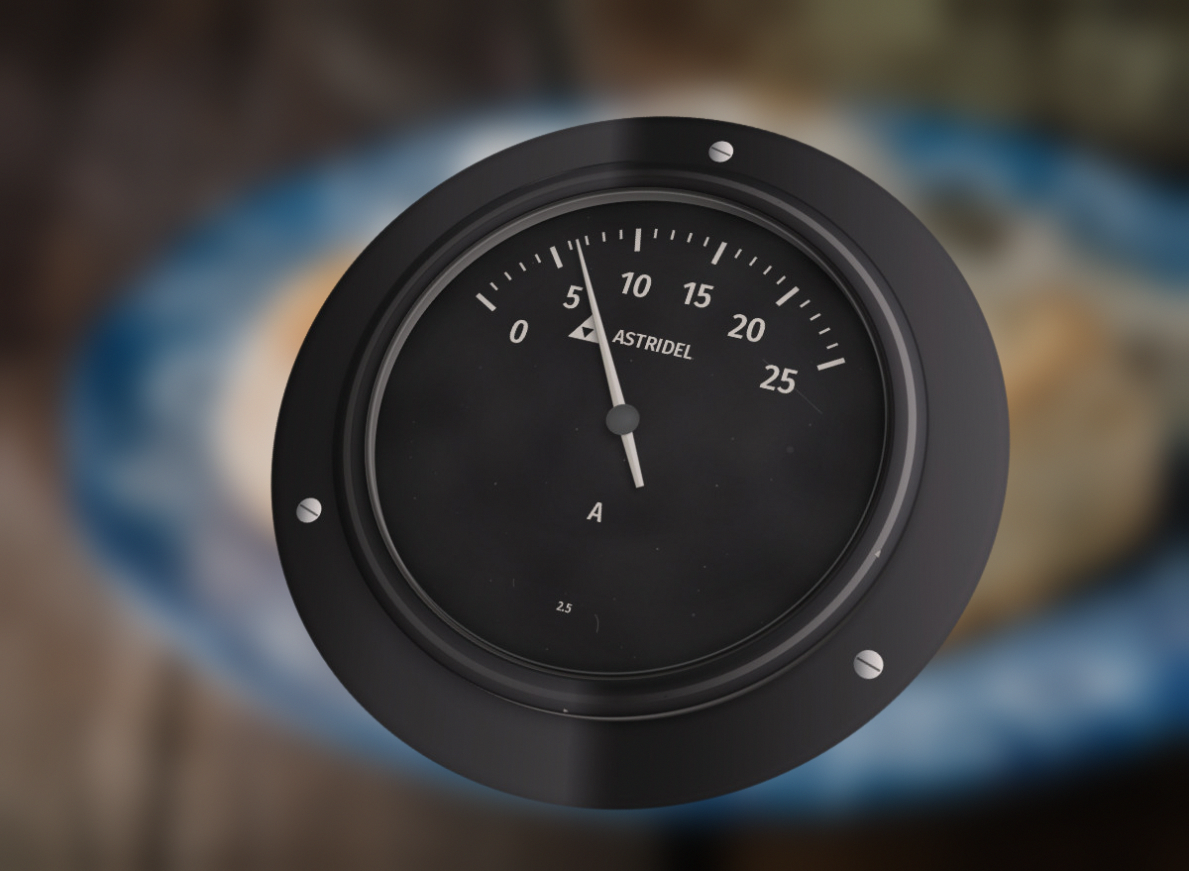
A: 6.5 A
